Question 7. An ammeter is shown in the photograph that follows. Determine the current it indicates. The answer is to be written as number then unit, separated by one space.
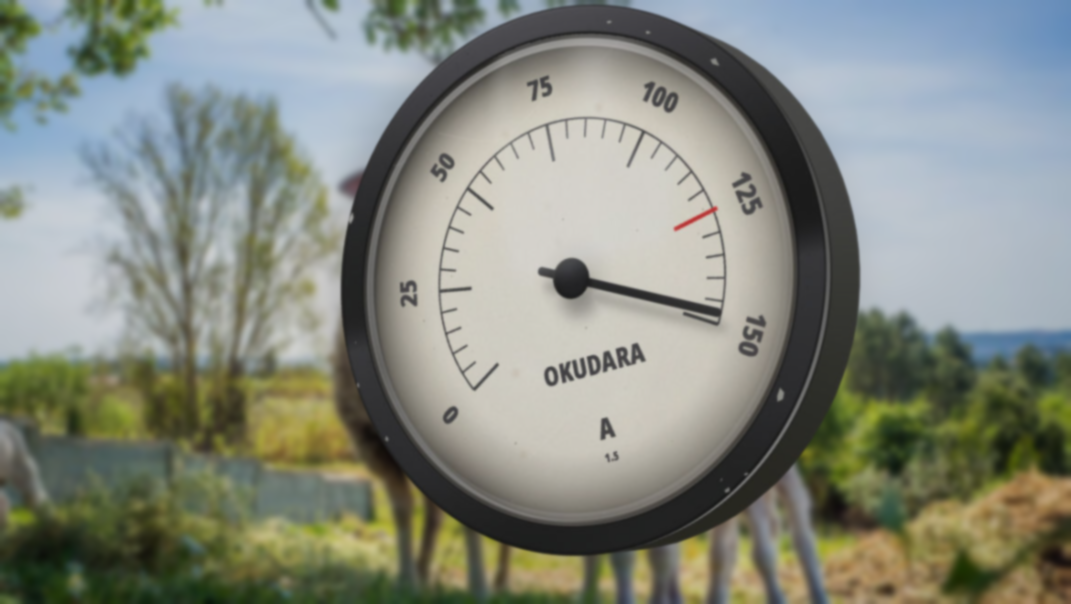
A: 147.5 A
